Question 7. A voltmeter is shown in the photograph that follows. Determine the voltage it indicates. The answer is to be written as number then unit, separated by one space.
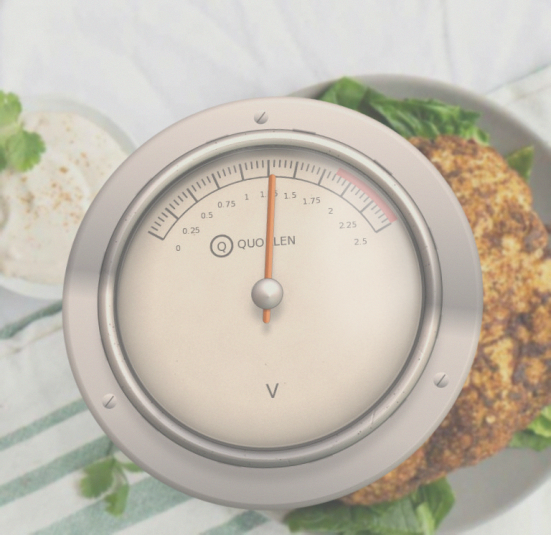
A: 1.3 V
